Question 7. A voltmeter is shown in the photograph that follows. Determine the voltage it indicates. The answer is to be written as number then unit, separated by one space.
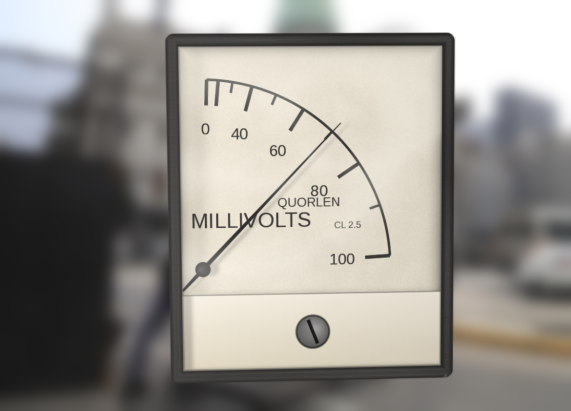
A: 70 mV
